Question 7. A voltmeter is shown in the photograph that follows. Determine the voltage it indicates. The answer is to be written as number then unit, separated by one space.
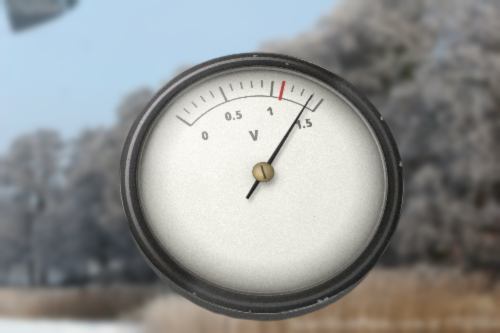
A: 1.4 V
